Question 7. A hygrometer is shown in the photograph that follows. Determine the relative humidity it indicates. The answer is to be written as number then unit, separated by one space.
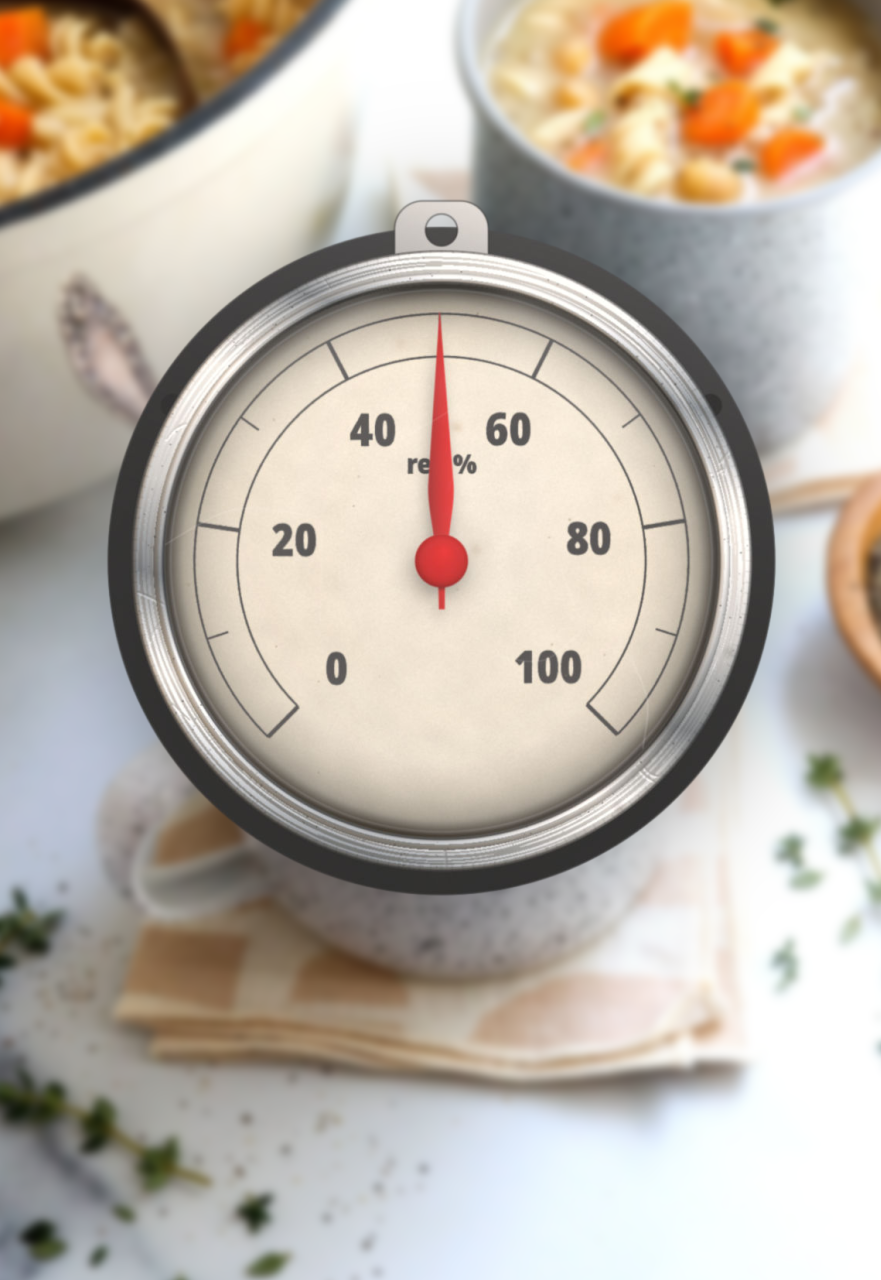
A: 50 %
